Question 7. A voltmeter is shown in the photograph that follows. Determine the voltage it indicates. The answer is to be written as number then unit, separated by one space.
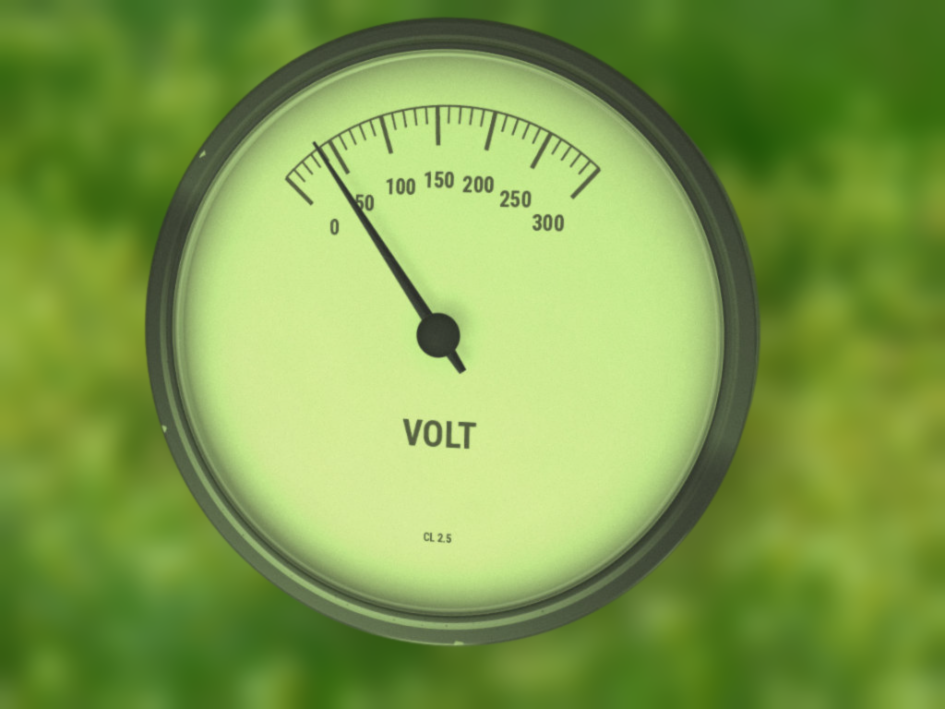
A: 40 V
